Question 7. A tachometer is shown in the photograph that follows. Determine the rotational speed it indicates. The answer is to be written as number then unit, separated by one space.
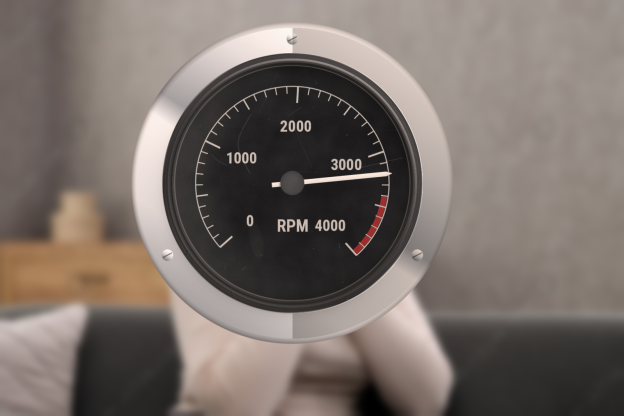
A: 3200 rpm
